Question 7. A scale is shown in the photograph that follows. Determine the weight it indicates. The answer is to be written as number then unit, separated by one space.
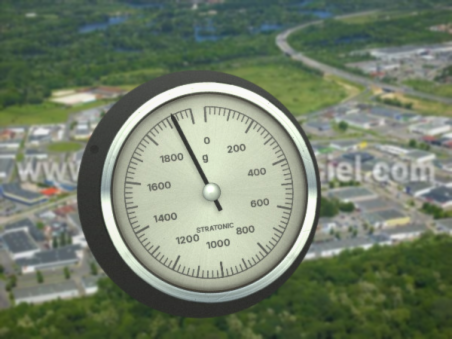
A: 1920 g
